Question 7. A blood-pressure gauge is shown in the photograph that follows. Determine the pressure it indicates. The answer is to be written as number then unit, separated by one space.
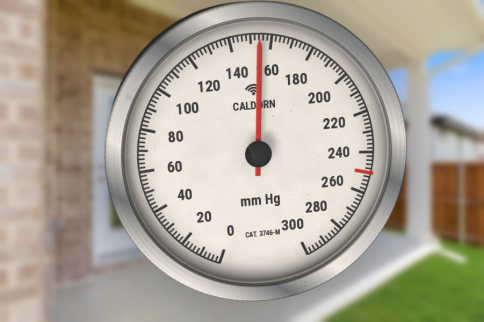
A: 154 mmHg
